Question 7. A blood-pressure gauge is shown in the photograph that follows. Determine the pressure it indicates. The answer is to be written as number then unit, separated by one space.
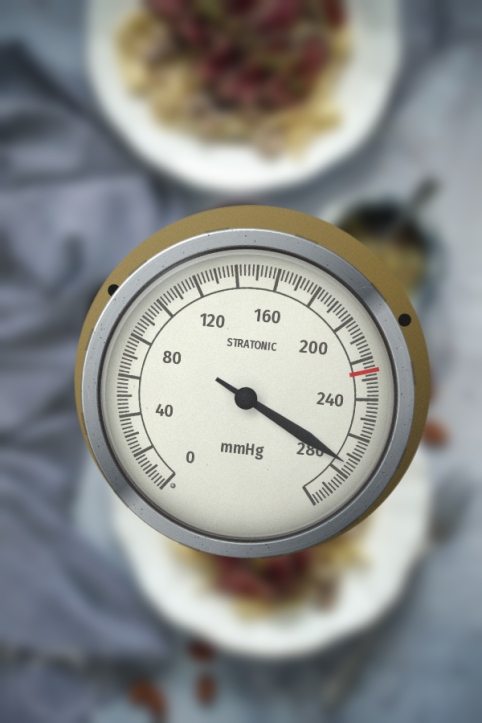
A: 274 mmHg
